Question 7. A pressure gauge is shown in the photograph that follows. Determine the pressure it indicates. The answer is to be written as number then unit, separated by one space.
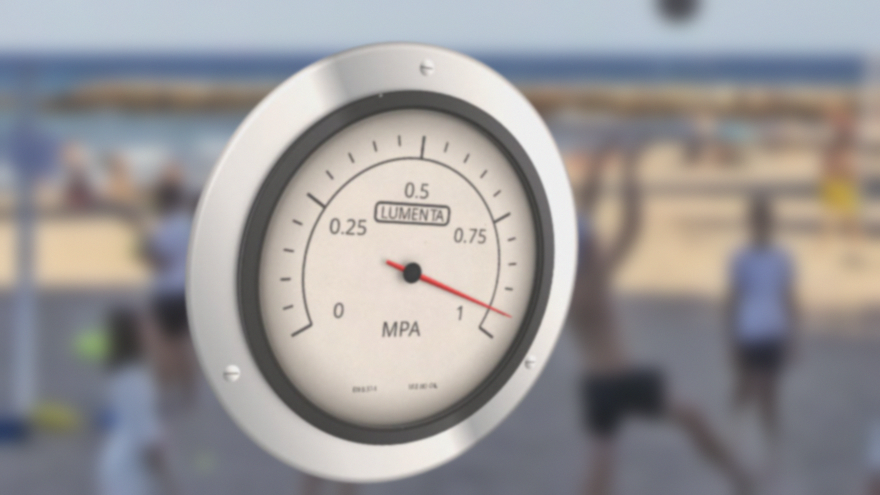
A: 0.95 MPa
